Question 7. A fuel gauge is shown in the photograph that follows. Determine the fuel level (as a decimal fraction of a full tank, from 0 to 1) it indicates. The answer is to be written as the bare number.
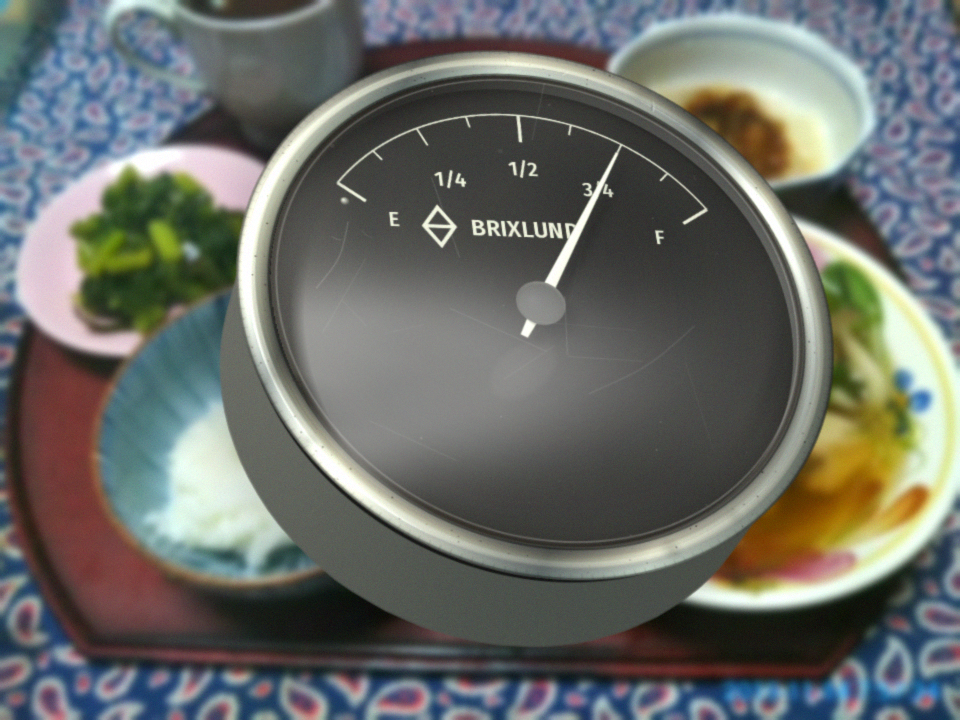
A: 0.75
